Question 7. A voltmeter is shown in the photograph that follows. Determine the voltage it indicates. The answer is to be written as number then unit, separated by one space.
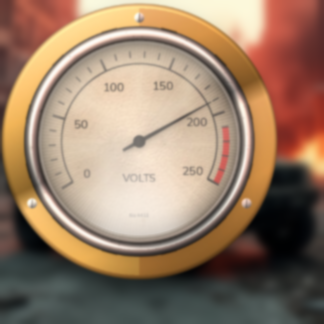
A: 190 V
